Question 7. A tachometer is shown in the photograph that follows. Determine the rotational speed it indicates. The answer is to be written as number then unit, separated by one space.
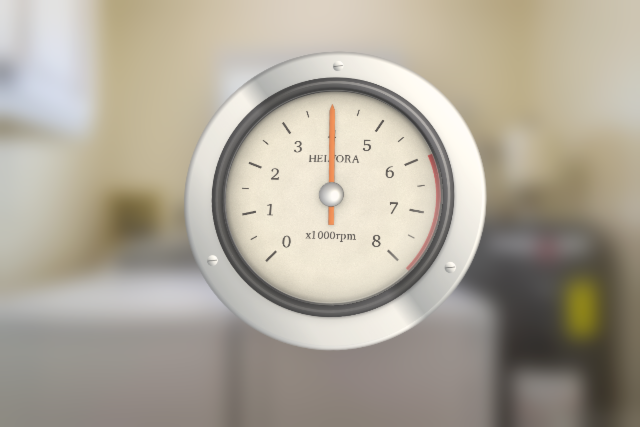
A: 4000 rpm
